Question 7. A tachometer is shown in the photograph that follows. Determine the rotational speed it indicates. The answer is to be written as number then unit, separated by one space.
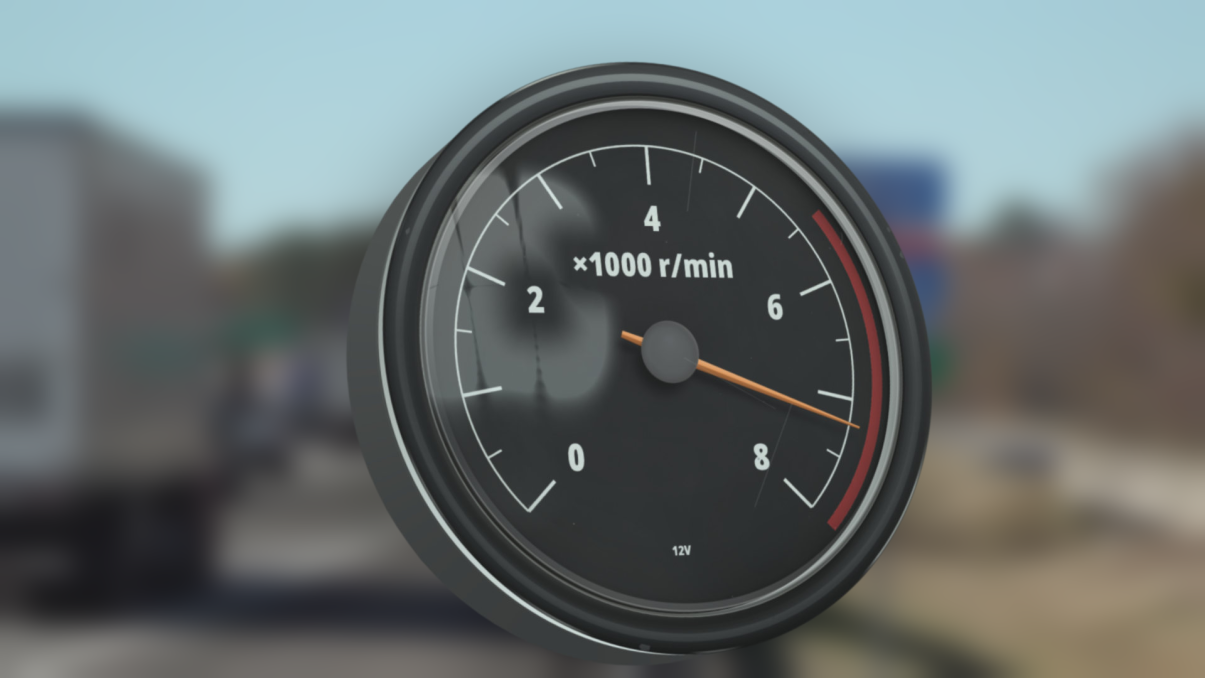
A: 7250 rpm
